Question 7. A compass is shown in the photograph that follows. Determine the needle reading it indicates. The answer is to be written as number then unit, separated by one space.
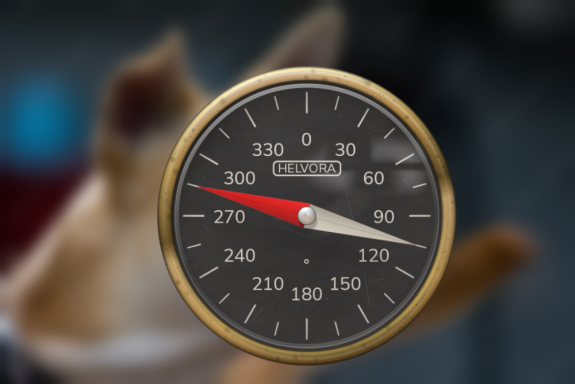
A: 285 °
